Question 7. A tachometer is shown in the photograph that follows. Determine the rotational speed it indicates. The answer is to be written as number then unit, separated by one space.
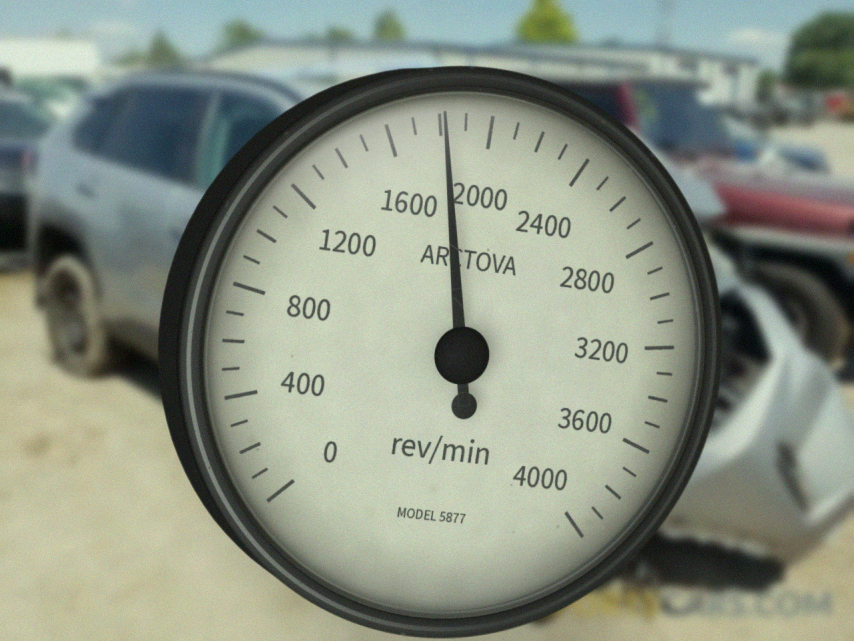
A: 1800 rpm
